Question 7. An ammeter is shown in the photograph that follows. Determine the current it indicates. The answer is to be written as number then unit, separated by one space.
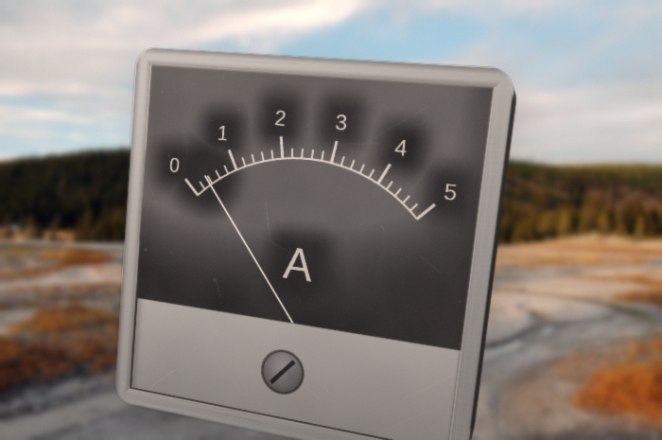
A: 0.4 A
